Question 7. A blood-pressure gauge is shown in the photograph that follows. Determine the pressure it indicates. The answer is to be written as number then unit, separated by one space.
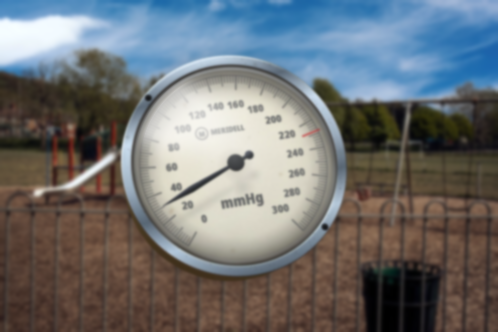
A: 30 mmHg
